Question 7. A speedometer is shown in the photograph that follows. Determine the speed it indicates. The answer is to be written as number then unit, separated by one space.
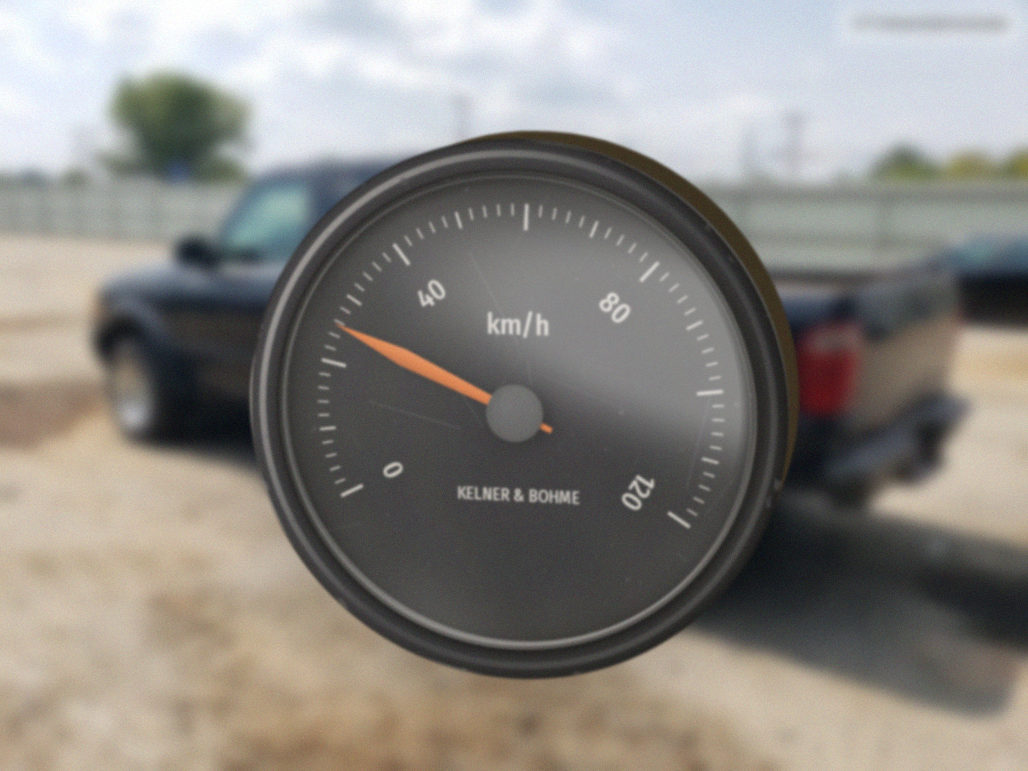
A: 26 km/h
